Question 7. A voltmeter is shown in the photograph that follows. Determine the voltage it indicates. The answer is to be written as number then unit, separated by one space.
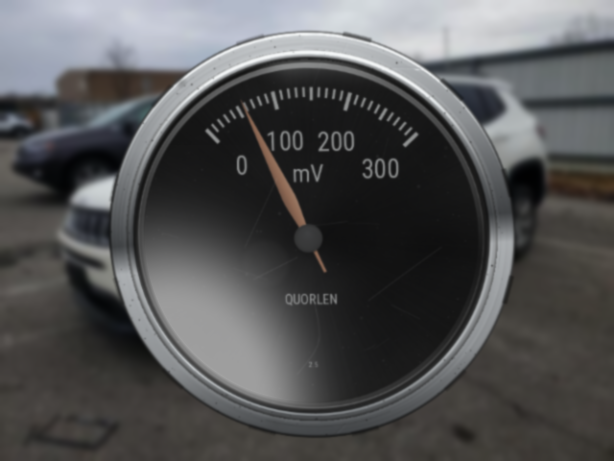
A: 60 mV
